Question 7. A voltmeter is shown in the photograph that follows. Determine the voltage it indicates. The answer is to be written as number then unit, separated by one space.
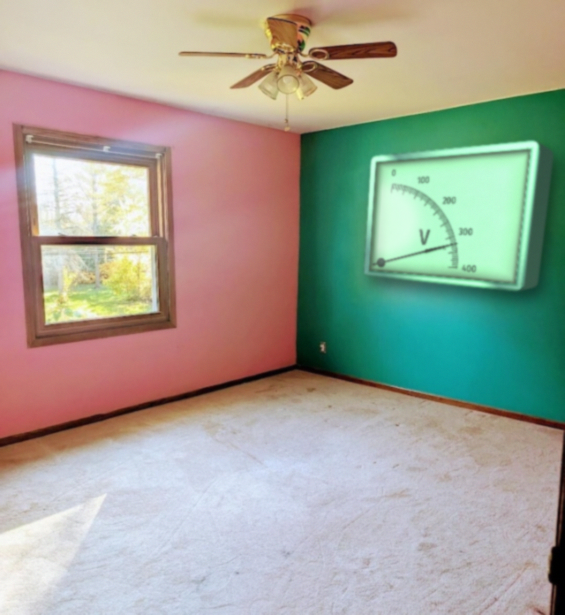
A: 325 V
